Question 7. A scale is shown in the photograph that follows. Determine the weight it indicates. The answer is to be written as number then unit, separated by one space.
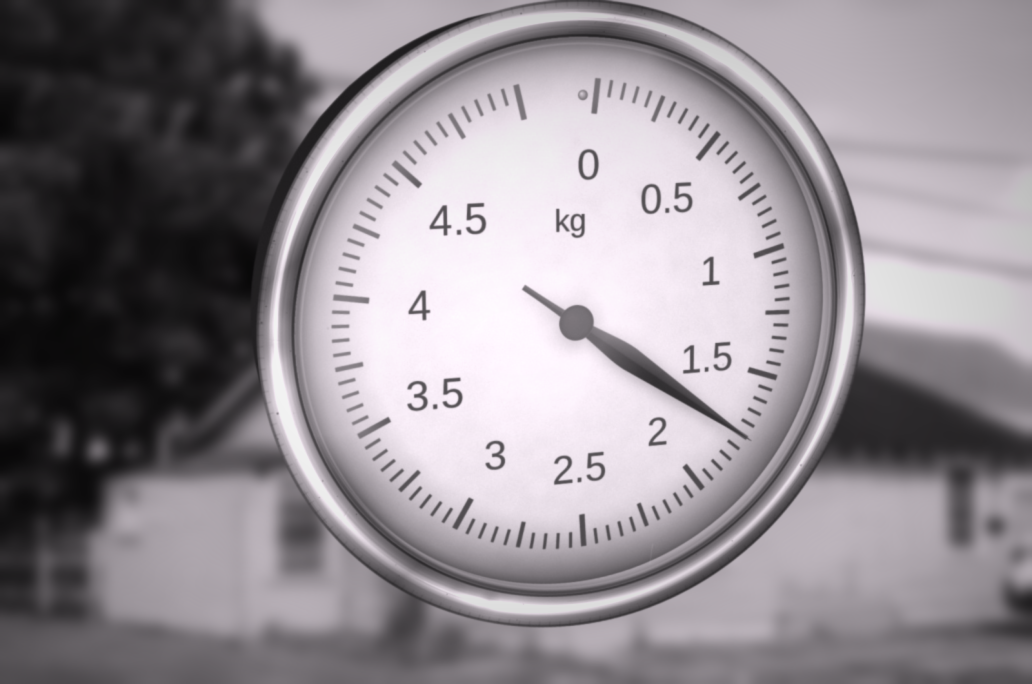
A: 1.75 kg
